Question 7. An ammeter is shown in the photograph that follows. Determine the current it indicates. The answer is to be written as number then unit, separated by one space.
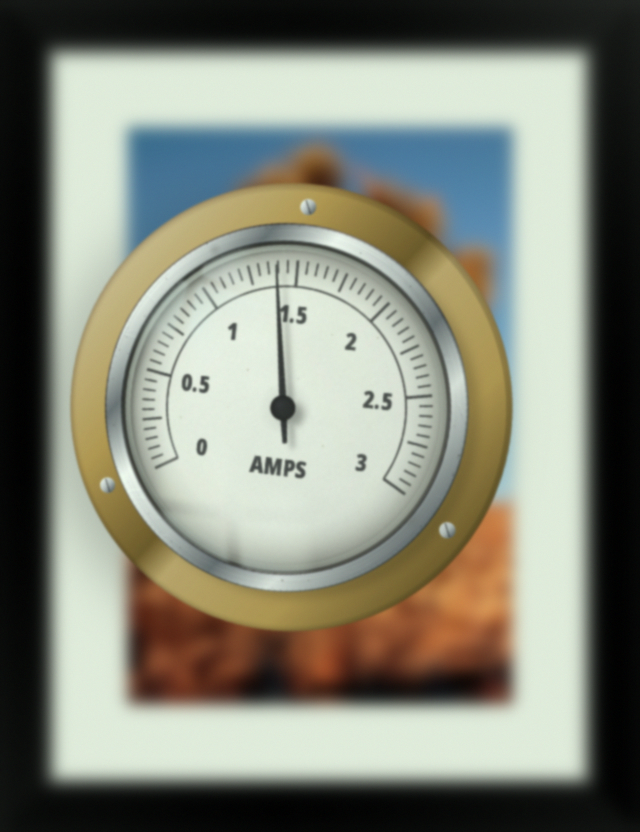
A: 1.4 A
